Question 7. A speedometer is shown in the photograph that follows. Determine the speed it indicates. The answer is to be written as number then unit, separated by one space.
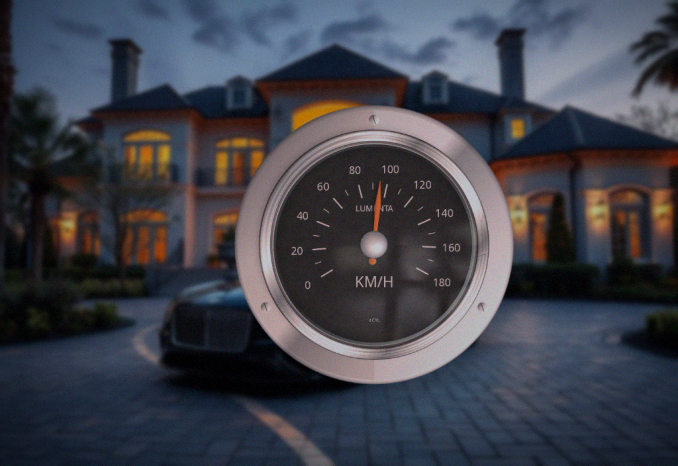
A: 95 km/h
